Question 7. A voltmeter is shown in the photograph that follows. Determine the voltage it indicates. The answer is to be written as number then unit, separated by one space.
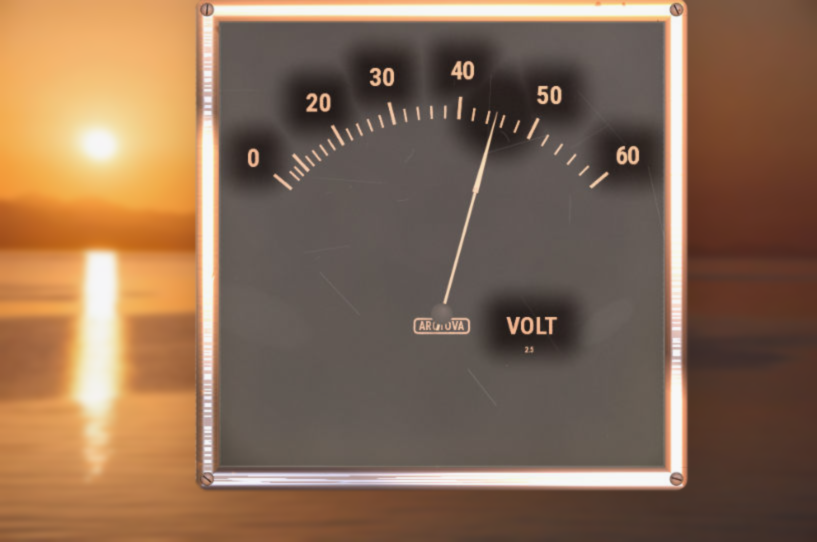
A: 45 V
